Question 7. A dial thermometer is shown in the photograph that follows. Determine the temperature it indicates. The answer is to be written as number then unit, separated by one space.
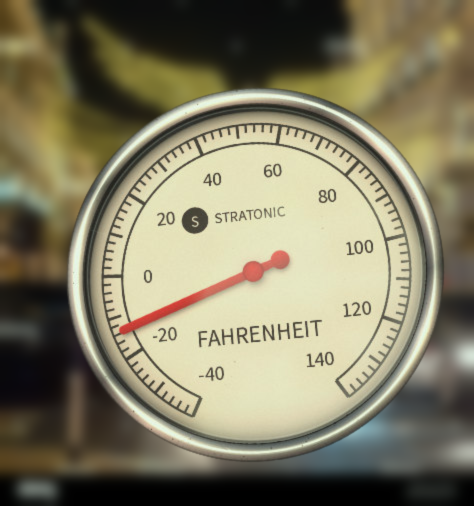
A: -14 °F
